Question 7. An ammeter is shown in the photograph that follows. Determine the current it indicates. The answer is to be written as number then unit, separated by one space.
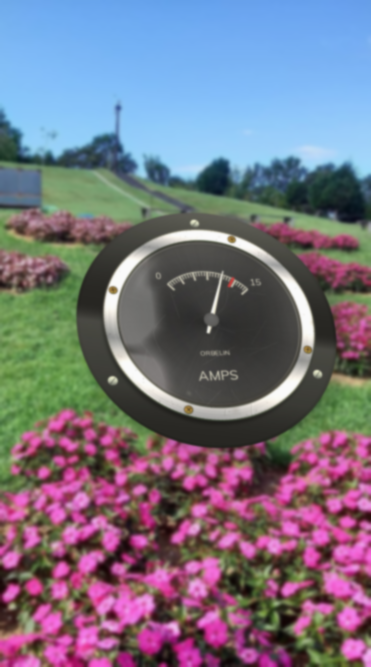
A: 10 A
